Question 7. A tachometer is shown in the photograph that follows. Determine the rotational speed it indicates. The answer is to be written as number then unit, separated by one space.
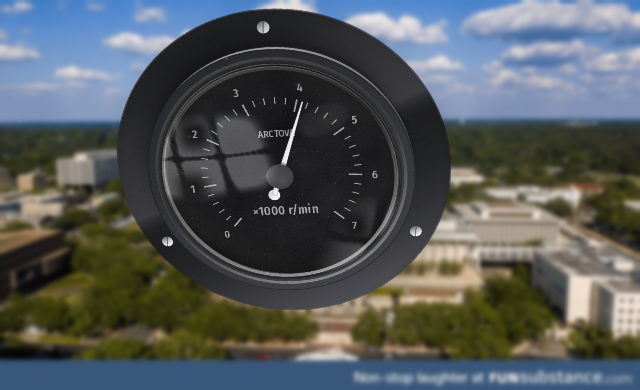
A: 4100 rpm
